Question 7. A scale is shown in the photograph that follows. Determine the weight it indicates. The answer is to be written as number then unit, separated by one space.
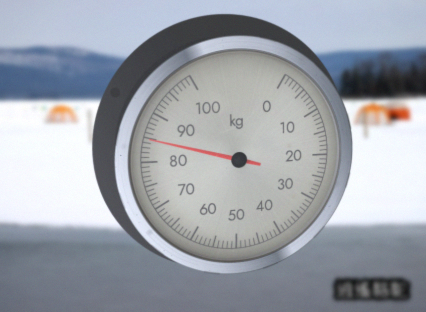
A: 85 kg
